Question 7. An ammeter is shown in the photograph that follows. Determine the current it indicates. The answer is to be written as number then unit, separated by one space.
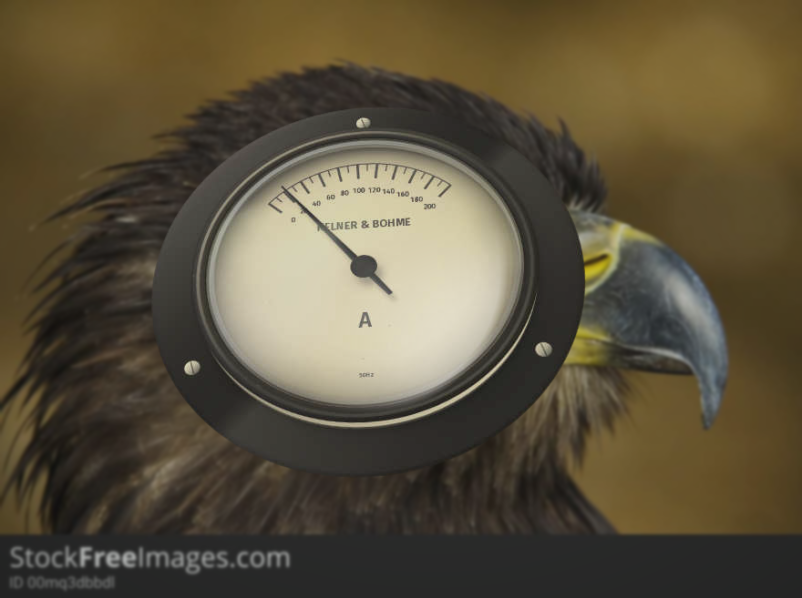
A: 20 A
